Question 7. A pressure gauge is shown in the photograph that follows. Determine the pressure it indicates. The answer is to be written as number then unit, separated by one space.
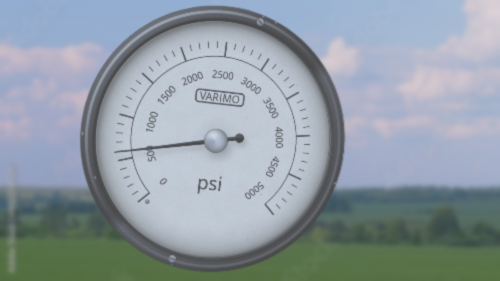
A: 600 psi
